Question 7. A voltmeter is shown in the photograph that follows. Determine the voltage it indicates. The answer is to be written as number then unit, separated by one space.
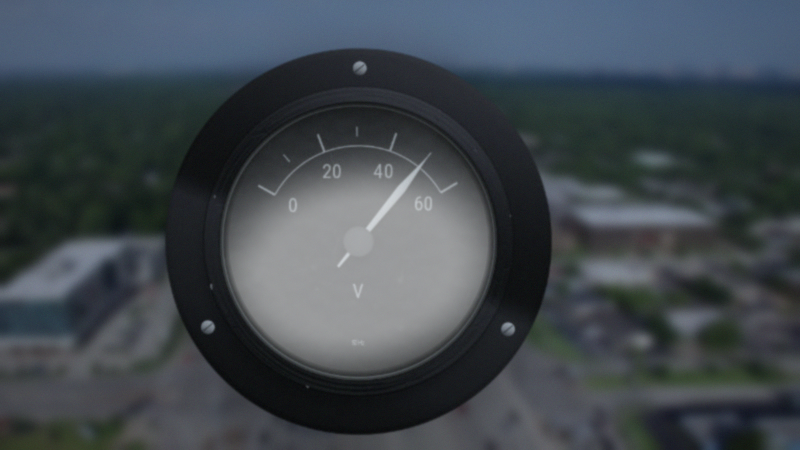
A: 50 V
